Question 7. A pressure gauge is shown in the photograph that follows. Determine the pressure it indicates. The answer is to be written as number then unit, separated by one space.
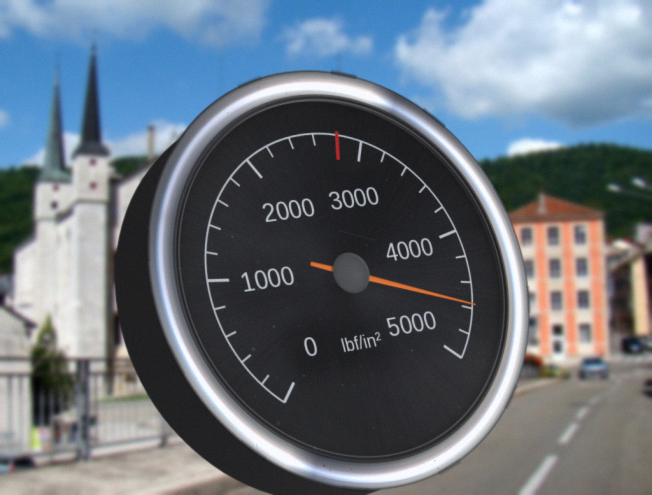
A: 4600 psi
